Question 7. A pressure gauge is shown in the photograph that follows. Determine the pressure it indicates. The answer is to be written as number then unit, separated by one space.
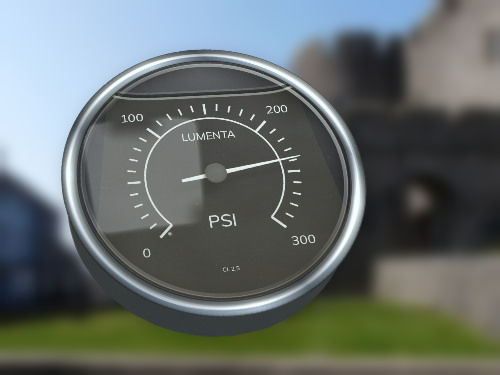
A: 240 psi
